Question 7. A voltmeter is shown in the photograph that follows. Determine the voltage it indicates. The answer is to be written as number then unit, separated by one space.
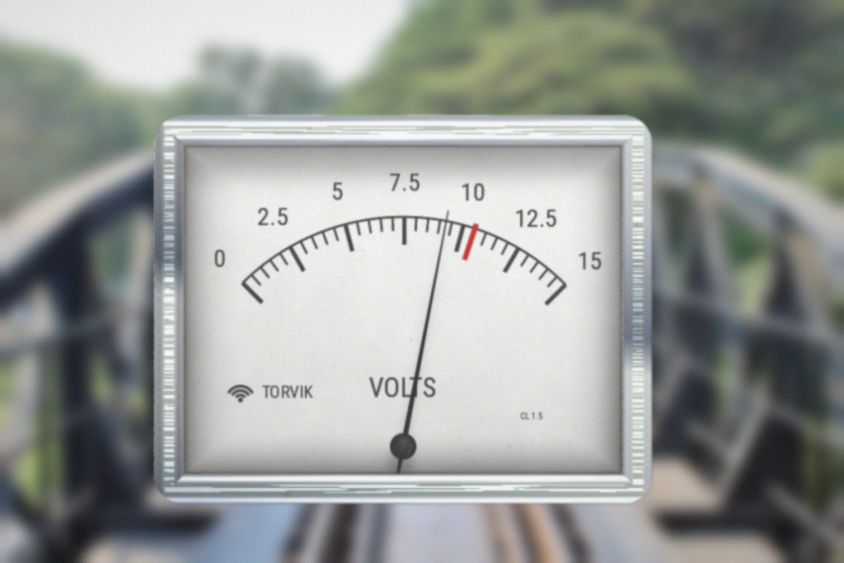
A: 9.25 V
